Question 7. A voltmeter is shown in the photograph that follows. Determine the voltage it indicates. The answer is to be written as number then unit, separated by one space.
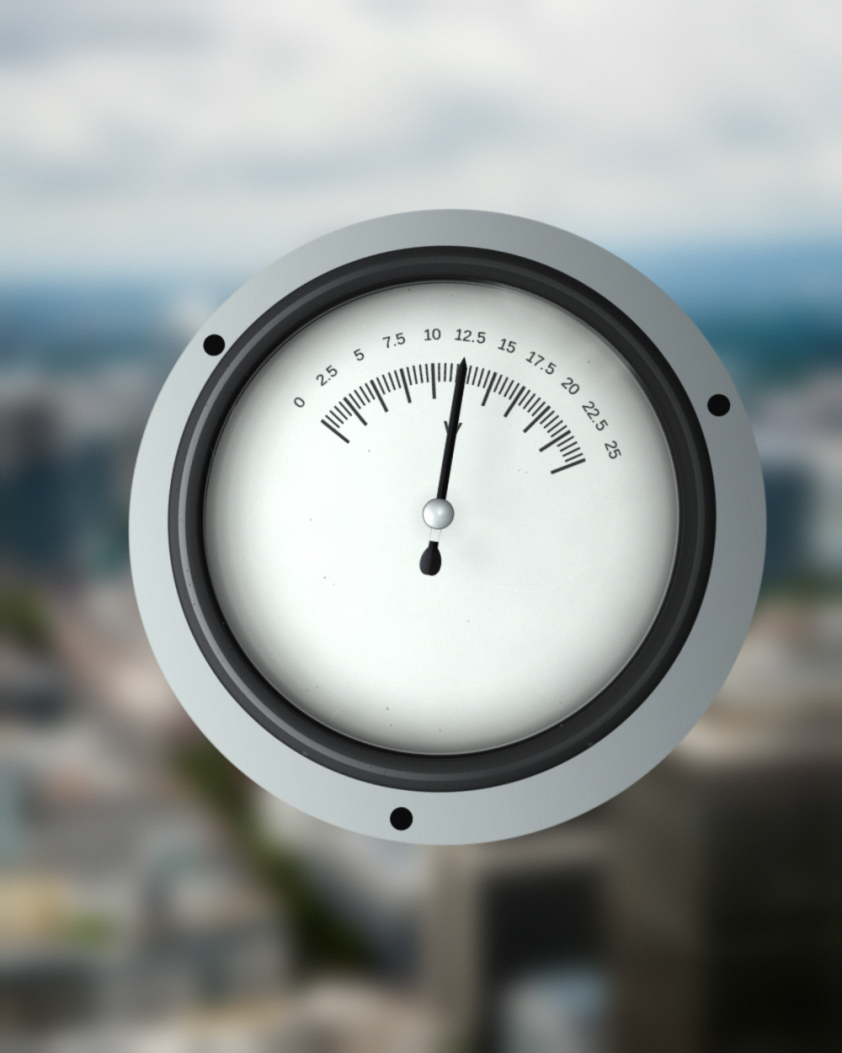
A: 12.5 V
